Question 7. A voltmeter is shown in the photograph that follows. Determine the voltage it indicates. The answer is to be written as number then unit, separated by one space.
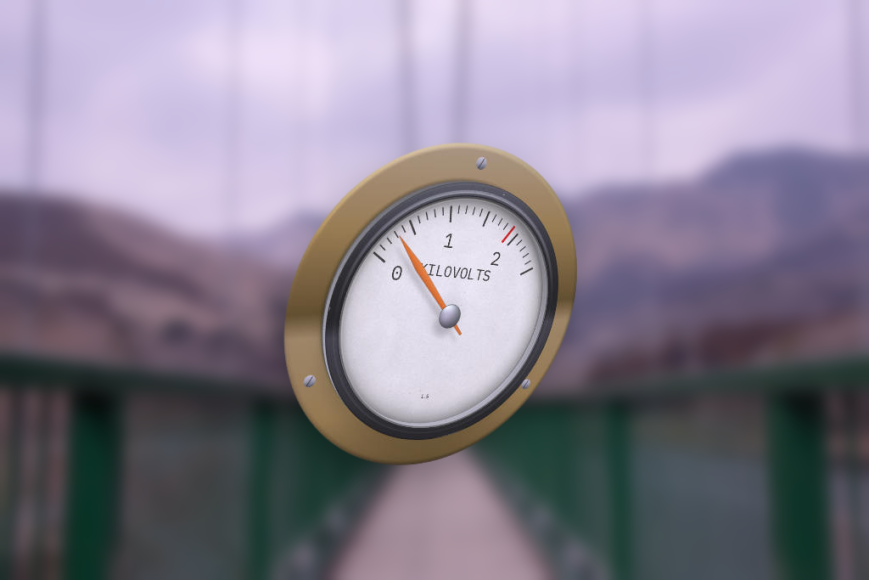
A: 0.3 kV
